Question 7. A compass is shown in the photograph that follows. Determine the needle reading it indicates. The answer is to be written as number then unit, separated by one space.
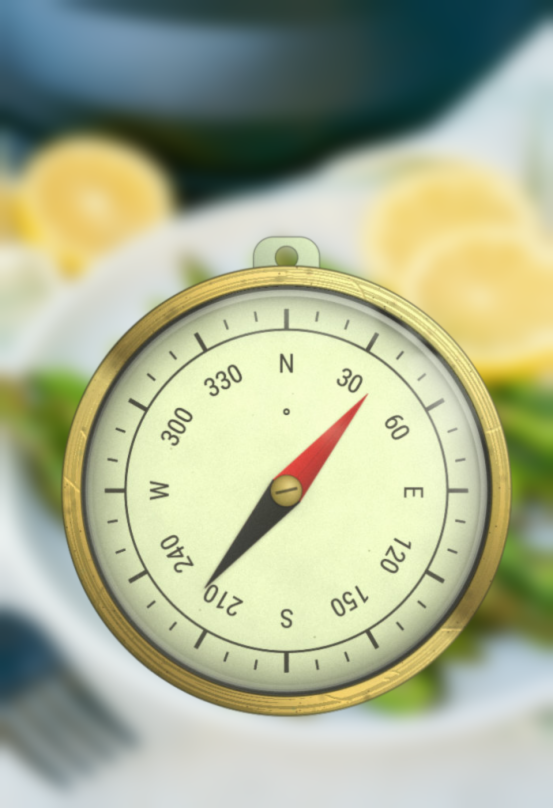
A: 40 °
